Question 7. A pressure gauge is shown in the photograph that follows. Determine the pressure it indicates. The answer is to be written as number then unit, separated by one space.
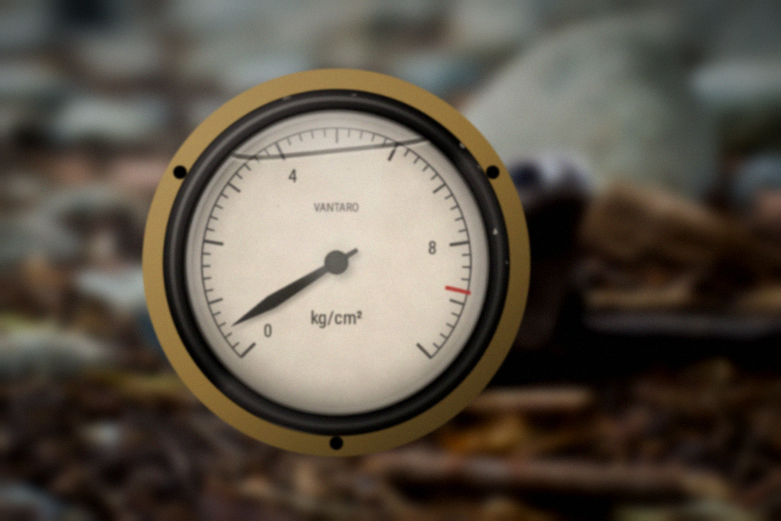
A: 0.5 kg/cm²
